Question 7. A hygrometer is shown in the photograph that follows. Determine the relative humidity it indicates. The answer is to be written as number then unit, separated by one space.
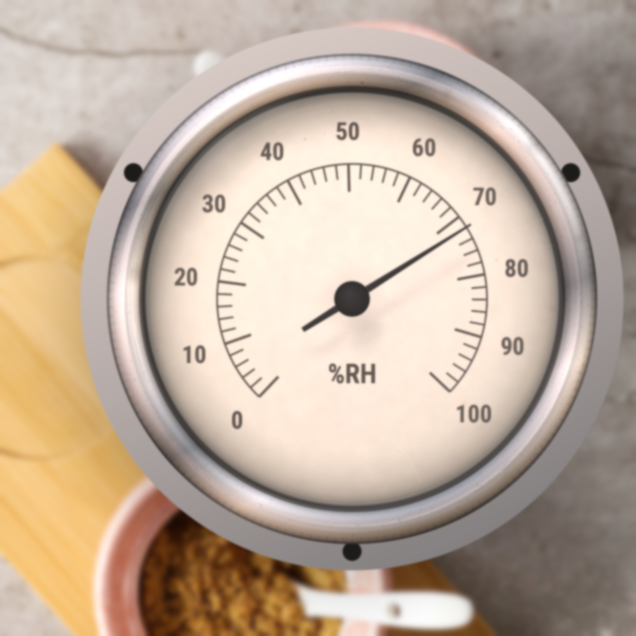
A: 72 %
